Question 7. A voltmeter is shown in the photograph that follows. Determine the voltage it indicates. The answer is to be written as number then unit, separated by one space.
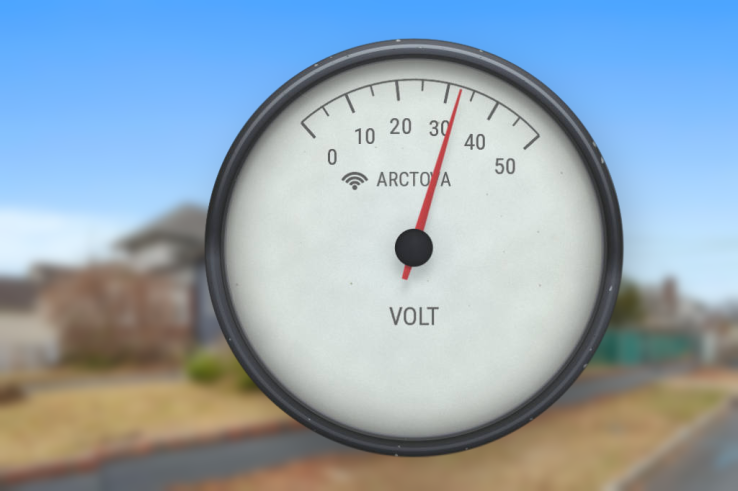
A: 32.5 V
